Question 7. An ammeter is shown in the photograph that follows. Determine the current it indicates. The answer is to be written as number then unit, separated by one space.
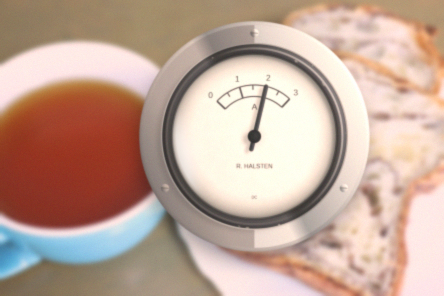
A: 2 A
